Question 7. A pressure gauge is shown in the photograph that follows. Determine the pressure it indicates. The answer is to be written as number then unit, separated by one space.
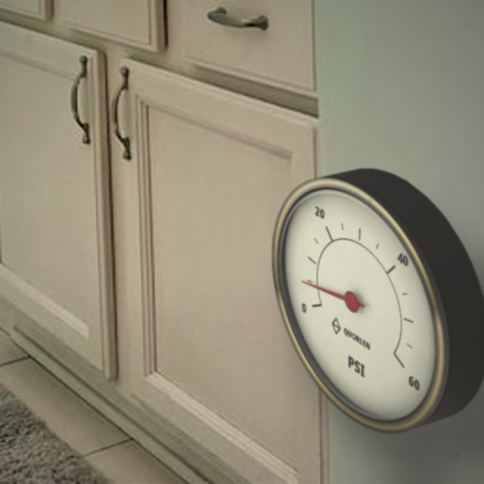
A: 5 psi
